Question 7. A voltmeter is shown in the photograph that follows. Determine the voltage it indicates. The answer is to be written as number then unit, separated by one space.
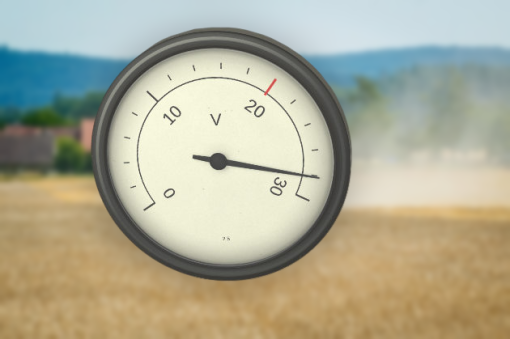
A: 28 V
